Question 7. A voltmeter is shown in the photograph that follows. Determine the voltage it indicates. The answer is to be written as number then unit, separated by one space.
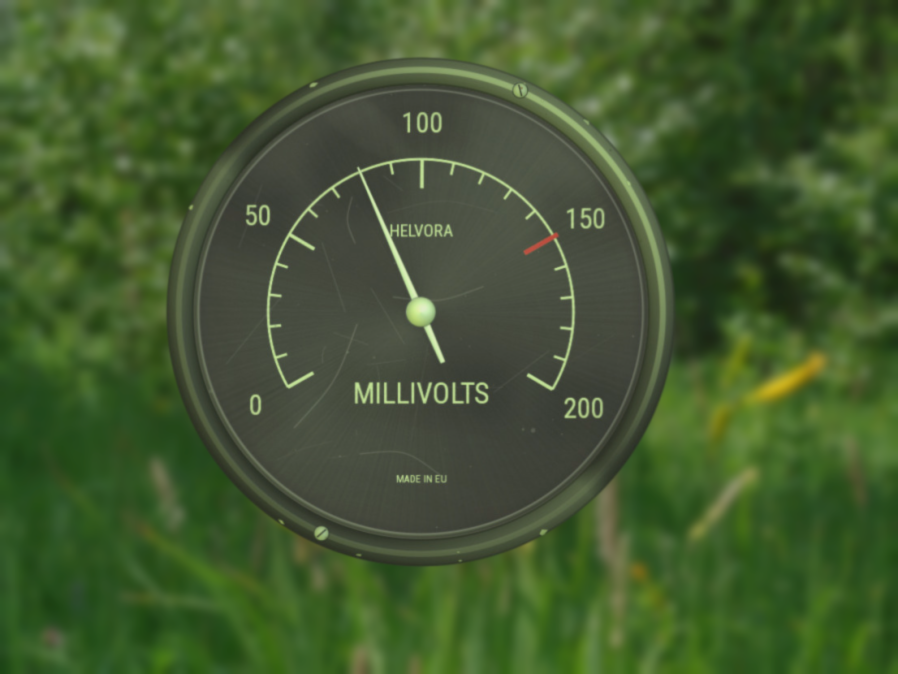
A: 80 mV
